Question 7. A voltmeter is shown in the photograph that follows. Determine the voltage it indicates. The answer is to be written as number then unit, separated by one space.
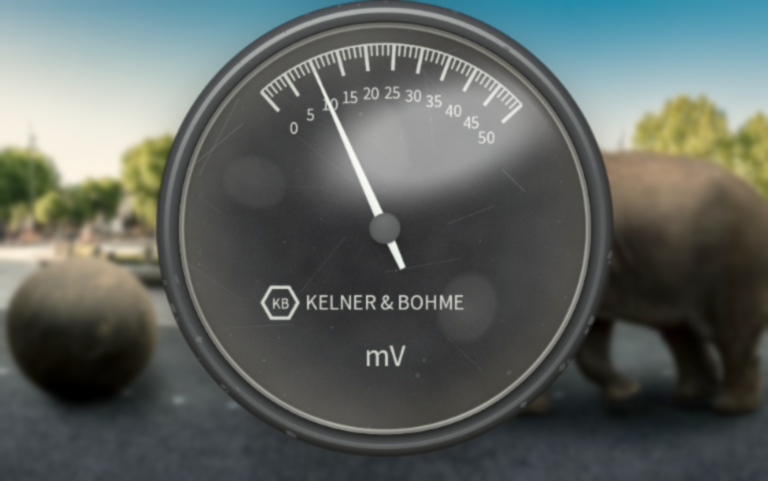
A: 10 mV
